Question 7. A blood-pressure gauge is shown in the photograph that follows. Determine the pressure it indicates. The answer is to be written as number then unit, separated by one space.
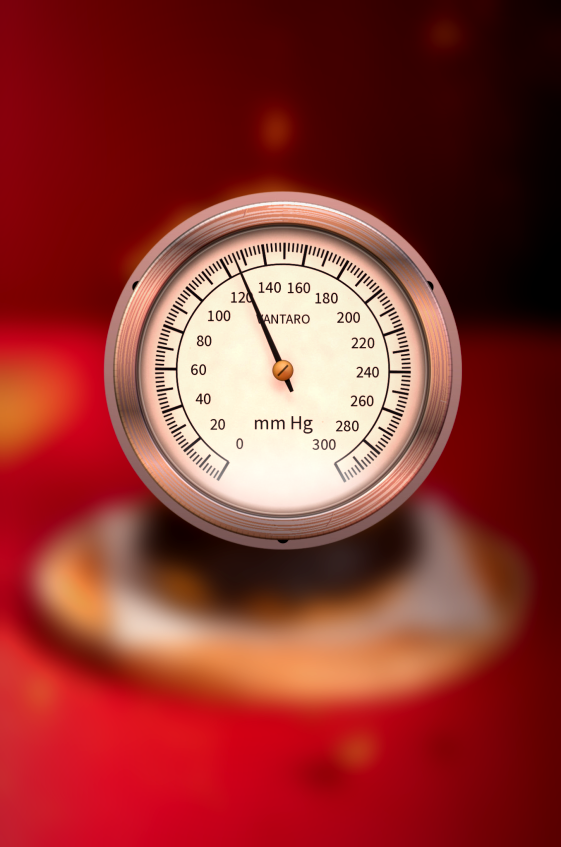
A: 126 mmHg
